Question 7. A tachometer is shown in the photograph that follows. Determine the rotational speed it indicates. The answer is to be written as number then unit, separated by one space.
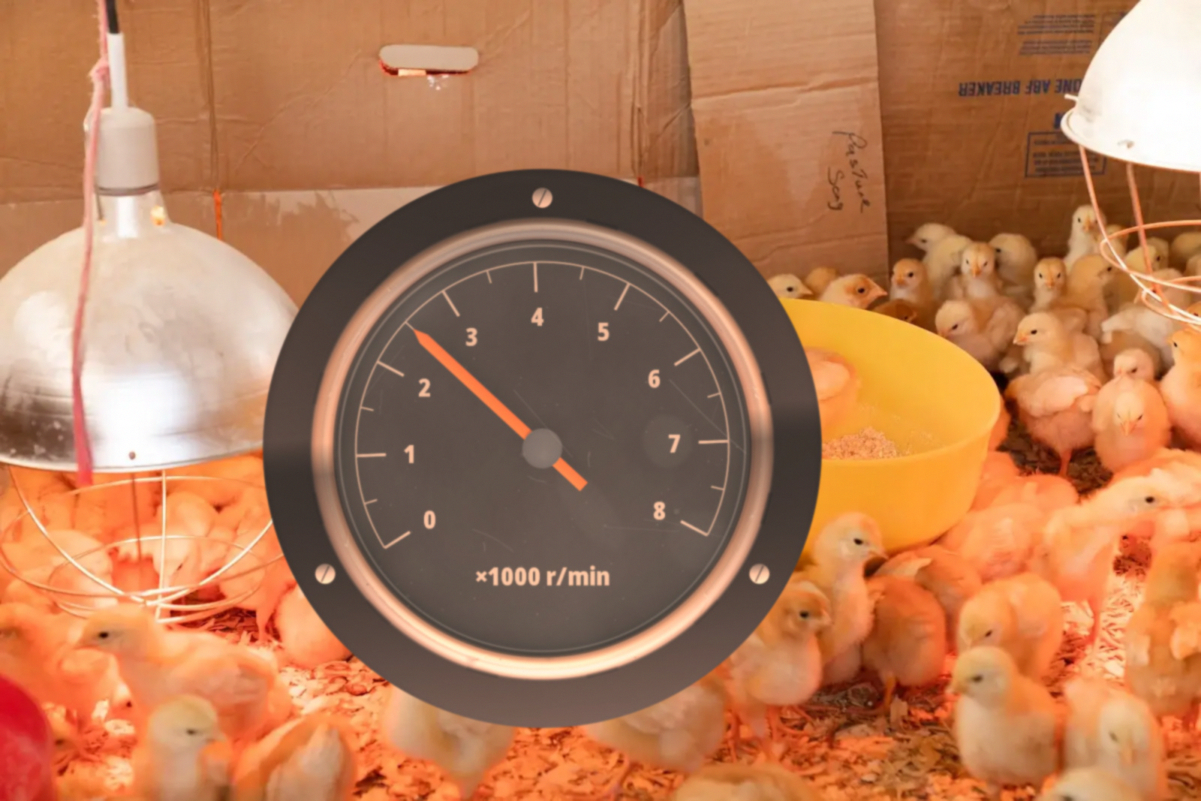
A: 2500 rpm
